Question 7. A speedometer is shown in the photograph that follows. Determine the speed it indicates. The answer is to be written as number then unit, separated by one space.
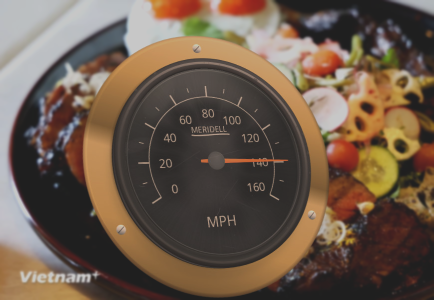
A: 140 mph
